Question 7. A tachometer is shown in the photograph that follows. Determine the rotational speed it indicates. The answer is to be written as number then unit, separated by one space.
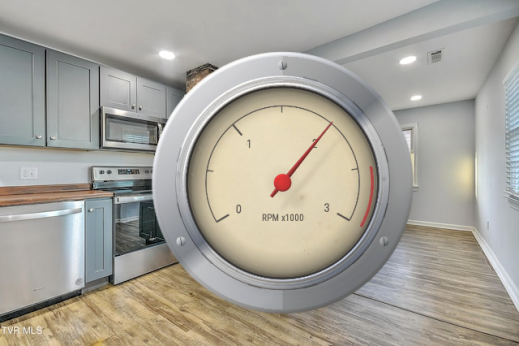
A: 2000 rpm
